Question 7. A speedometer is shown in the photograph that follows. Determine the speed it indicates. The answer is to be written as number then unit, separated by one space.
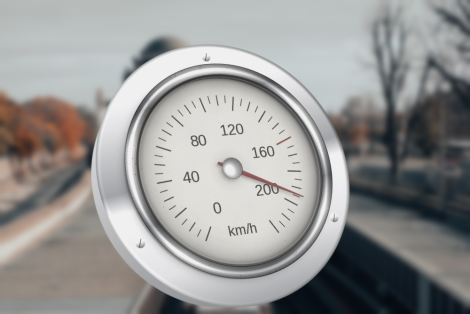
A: 195 km/h
